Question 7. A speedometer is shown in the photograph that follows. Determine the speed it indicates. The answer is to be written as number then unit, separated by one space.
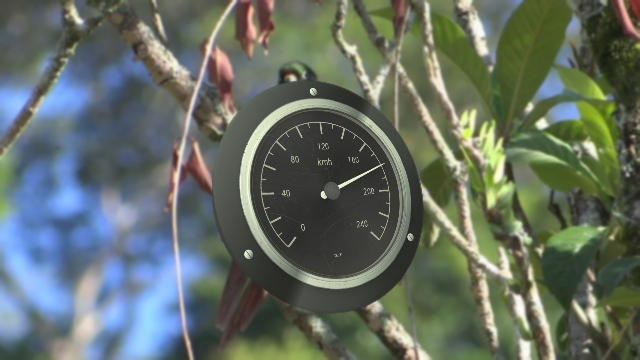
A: 180 km/h
